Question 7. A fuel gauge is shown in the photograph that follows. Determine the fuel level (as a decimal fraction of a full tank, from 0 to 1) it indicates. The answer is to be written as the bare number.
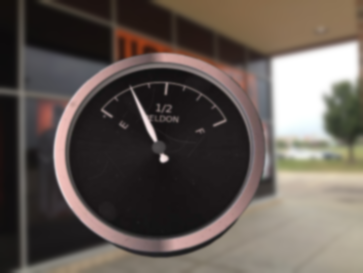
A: 0.25
